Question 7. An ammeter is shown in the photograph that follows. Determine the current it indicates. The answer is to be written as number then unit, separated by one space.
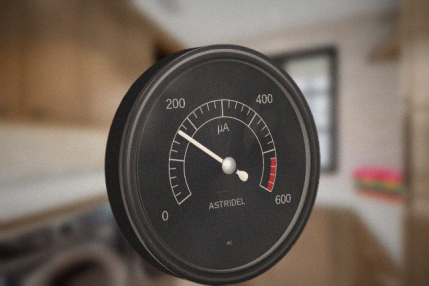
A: 160 µA
